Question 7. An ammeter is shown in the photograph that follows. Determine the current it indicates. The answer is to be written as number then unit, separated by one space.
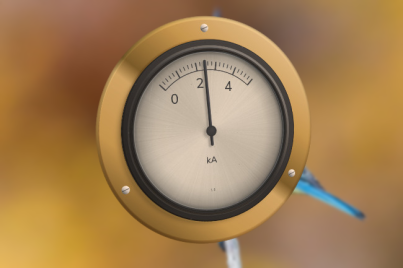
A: 2.4 kA
